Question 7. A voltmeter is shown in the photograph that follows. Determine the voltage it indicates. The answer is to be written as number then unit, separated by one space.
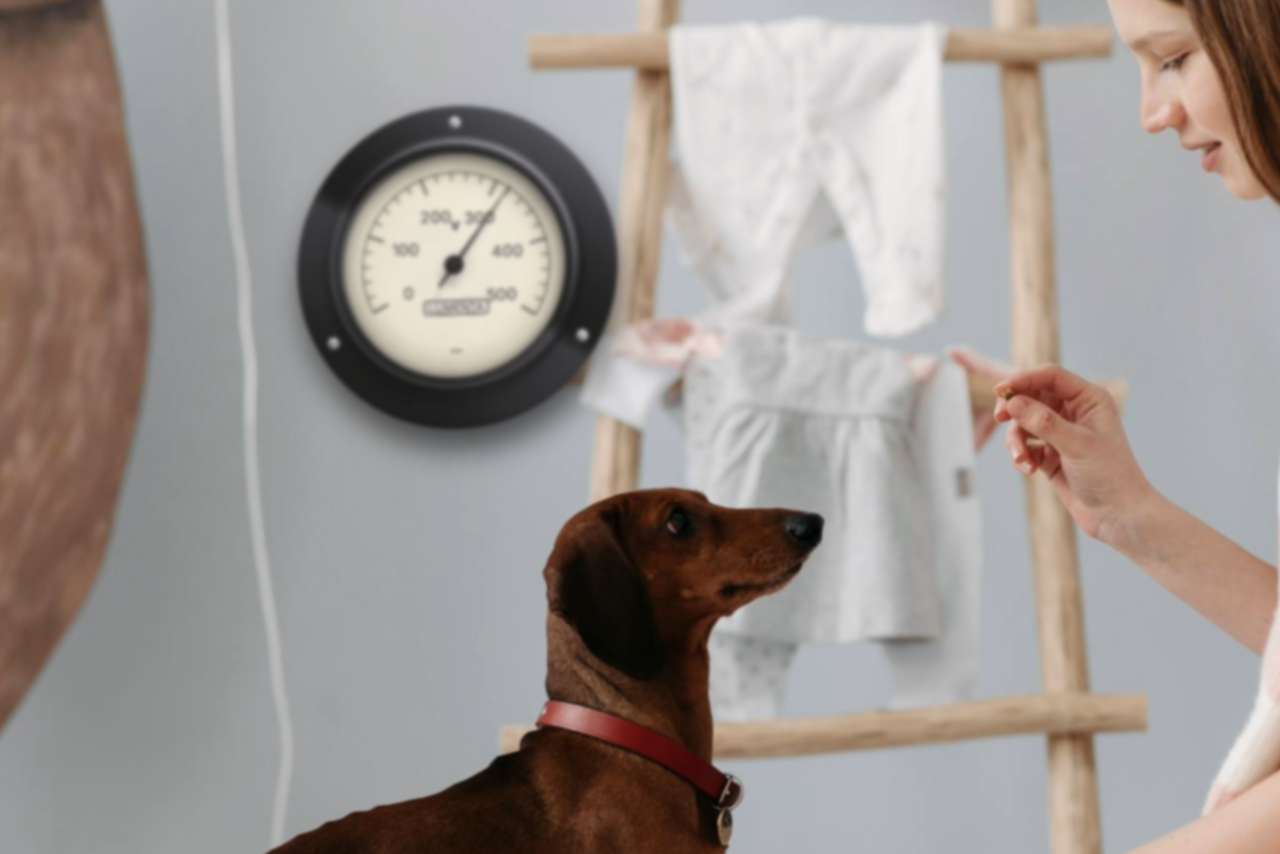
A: 320 V
